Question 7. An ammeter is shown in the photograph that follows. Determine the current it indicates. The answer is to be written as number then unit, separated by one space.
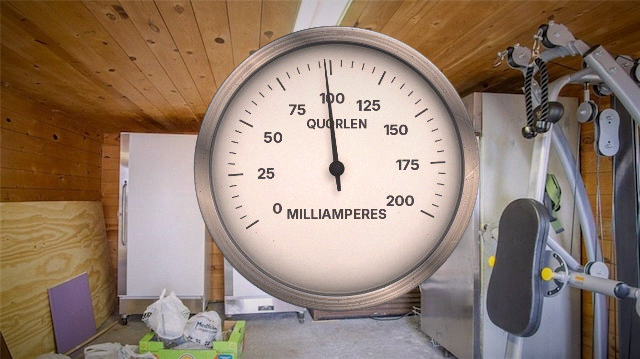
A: 97.5 mA
